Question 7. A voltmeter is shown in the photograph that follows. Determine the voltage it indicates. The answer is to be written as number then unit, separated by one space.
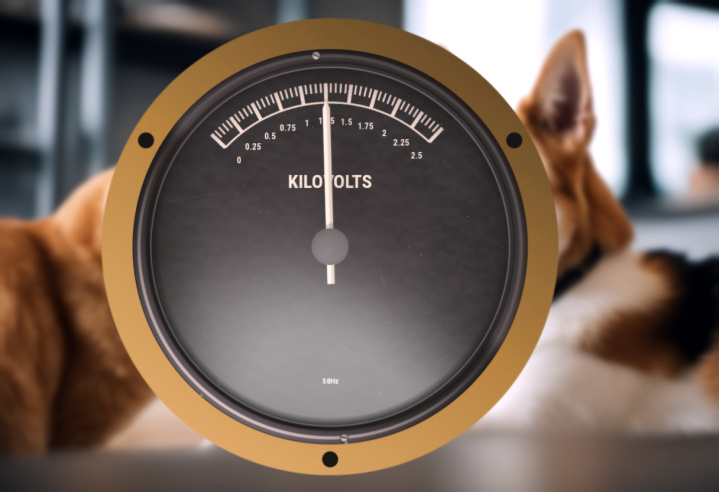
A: 1.25 kV
